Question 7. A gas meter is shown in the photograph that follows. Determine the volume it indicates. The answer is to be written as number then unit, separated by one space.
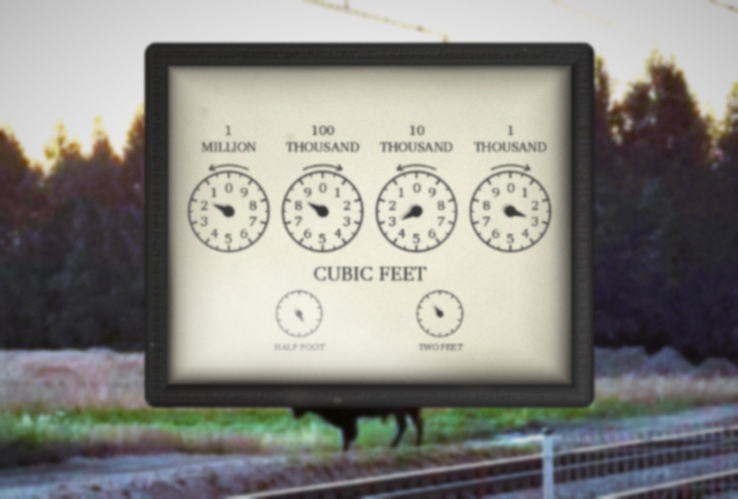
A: 183300 ft³
